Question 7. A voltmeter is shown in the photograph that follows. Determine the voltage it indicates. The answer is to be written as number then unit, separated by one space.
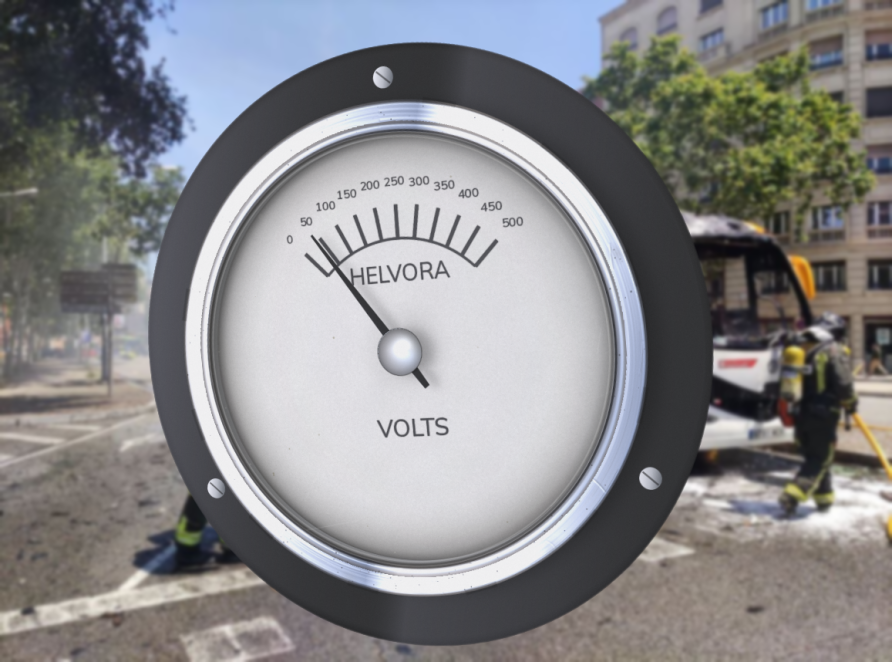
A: 50 V
